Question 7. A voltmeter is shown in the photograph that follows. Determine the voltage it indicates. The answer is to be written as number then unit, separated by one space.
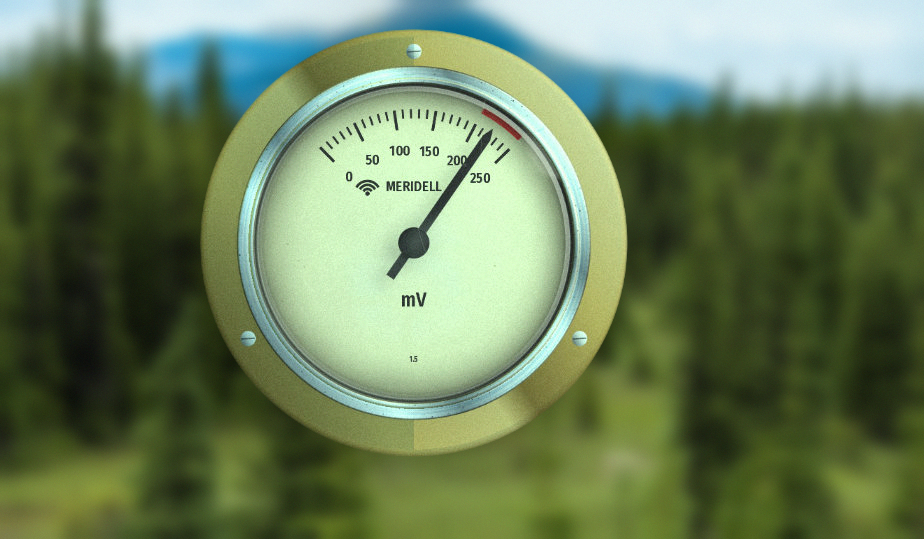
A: 220 mV
